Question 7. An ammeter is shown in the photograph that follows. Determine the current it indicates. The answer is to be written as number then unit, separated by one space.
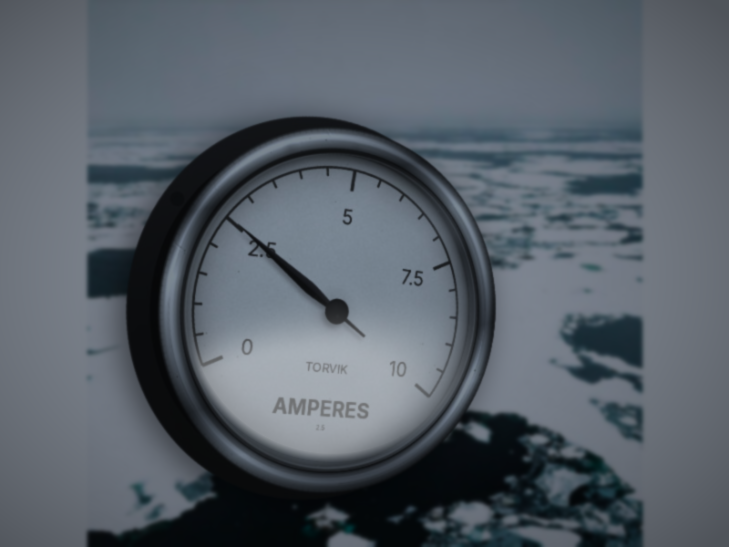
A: 2.5 A
